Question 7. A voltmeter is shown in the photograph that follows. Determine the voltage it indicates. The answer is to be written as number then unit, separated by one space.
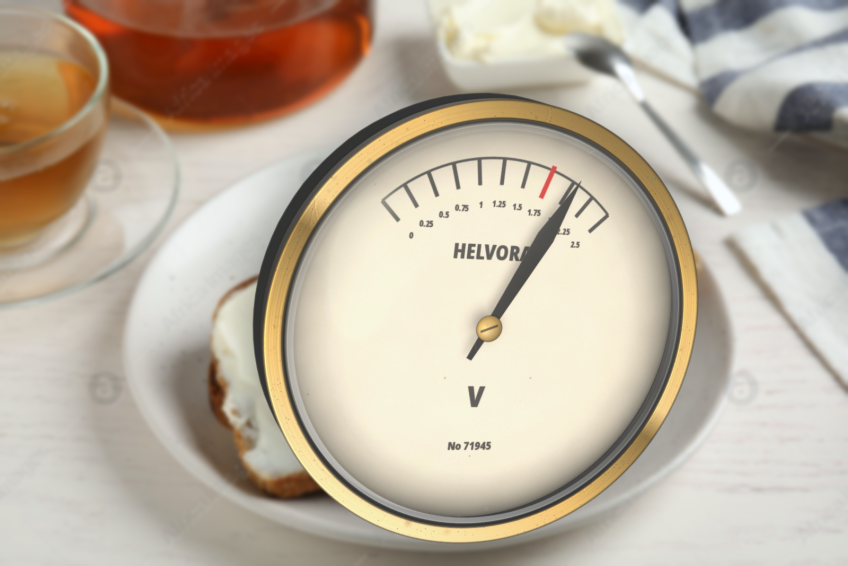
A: 2 V
